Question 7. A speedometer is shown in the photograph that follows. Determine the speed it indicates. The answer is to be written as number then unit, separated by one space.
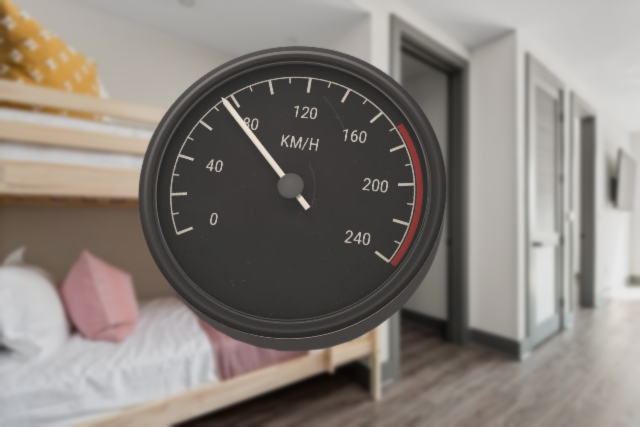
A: 75 km/h
